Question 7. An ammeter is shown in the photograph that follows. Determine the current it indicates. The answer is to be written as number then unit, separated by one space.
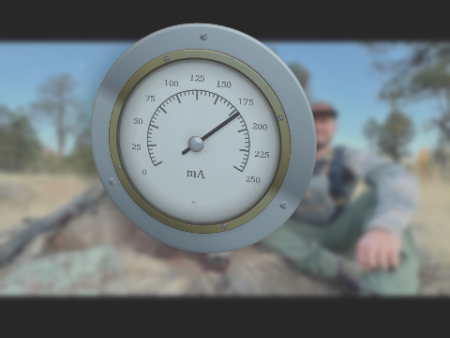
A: 180 mA
